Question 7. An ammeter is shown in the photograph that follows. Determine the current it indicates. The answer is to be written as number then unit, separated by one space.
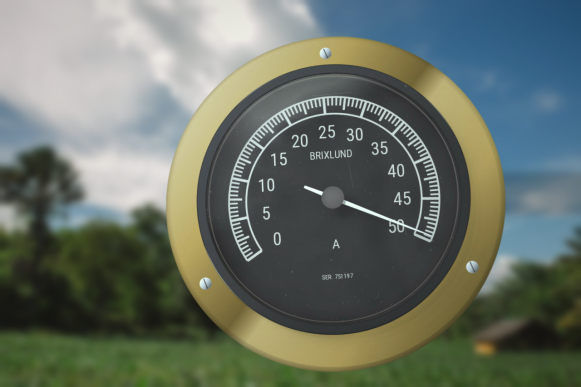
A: 49.5 A
